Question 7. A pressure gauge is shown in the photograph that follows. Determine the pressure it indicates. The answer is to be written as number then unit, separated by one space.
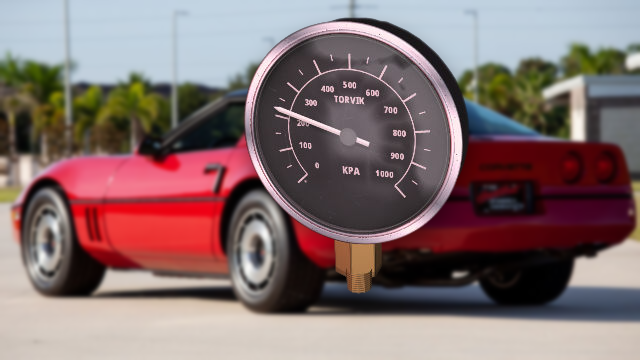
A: 225 kPa
